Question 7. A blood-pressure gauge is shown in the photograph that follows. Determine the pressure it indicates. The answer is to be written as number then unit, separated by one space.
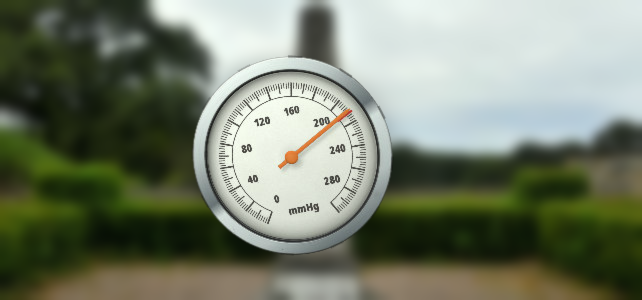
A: 210 mmHg
